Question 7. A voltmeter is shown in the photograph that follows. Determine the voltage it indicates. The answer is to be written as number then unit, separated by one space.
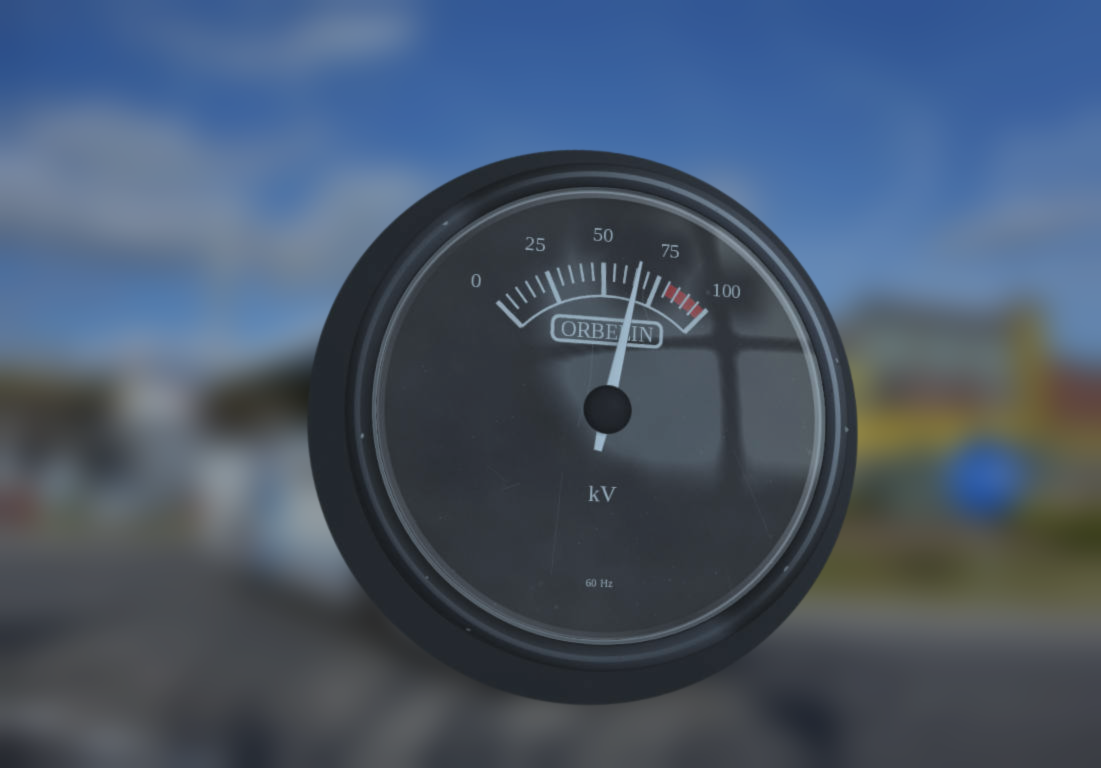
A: 65 kV
